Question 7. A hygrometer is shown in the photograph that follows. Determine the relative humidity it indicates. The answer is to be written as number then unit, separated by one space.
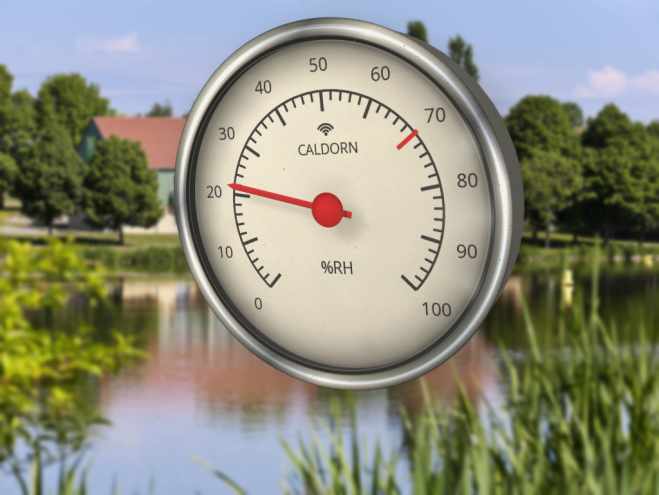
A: 22 %
